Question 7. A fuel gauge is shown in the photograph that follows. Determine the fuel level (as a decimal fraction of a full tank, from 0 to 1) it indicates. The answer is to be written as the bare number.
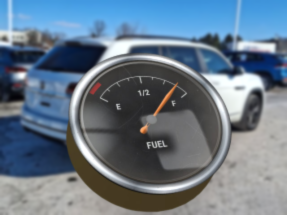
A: 0.875
